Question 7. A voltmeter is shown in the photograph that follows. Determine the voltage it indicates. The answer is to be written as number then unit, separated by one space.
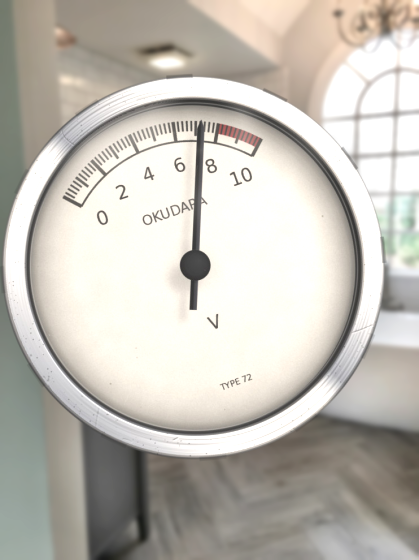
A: 7.2 V
